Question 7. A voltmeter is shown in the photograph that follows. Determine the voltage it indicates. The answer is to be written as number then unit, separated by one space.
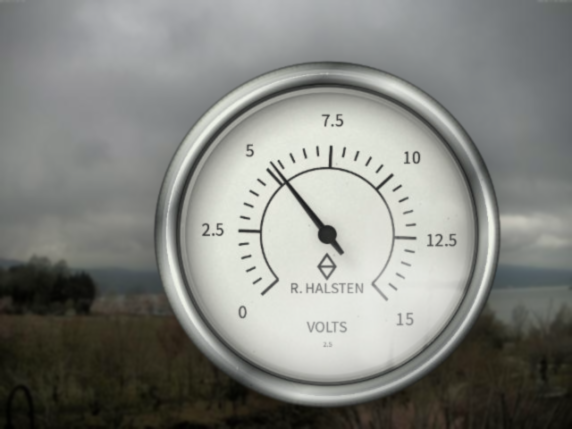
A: 5.25 V
